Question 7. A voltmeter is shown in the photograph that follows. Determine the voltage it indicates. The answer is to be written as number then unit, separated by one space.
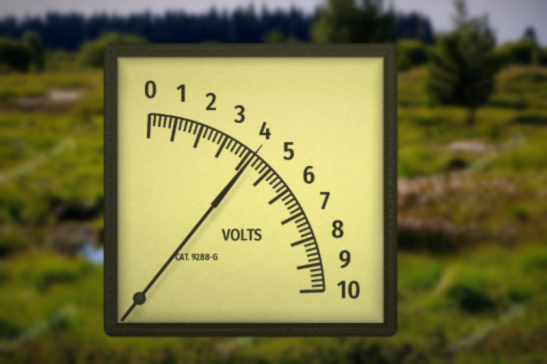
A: 4.2 V
